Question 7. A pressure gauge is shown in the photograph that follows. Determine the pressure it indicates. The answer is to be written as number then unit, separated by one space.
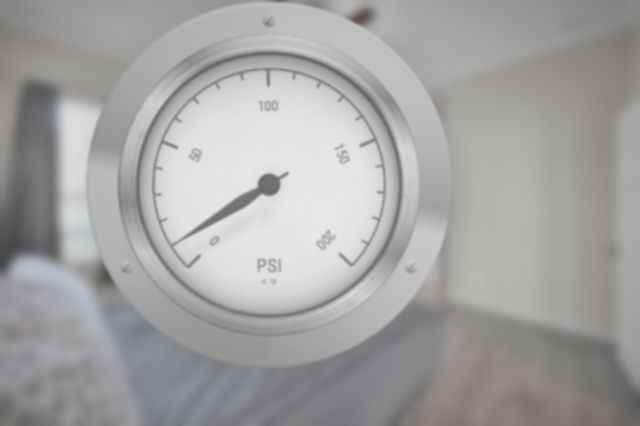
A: 10 psi
